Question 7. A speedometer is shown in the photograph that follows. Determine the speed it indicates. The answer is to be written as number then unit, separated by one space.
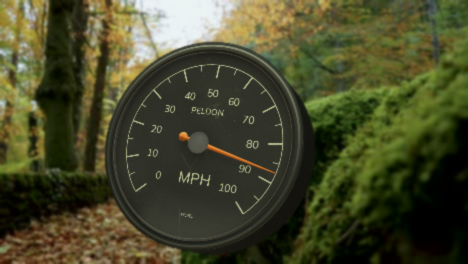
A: 87.5 mph
